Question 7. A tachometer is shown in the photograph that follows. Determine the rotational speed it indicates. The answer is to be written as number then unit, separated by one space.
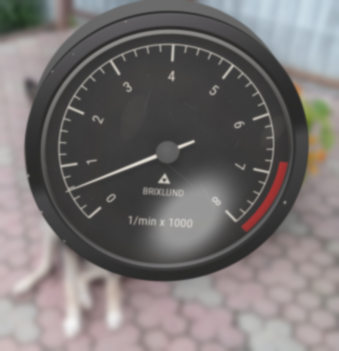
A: 600 rpm
